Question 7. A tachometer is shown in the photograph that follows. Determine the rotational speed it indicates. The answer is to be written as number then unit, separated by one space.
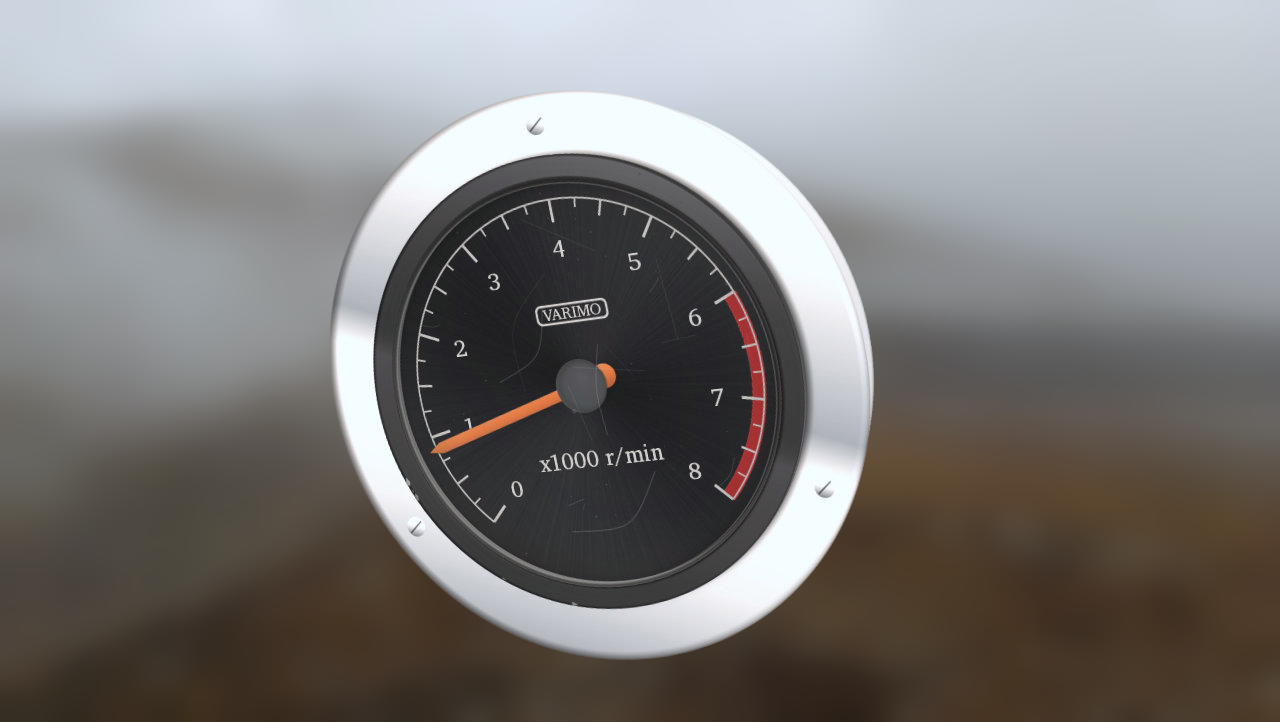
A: 875 rpm
